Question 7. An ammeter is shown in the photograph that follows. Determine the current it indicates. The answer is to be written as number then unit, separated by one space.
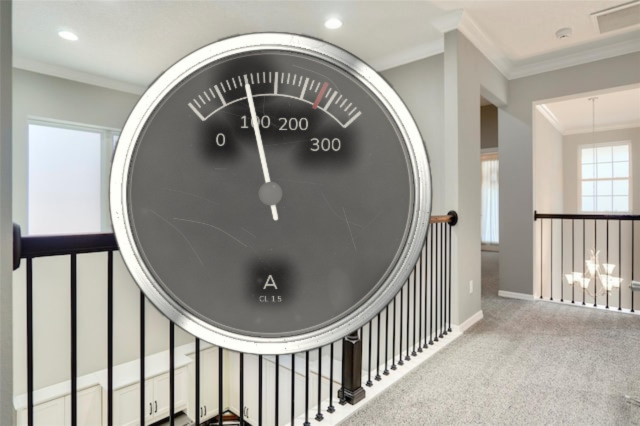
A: 100 A
